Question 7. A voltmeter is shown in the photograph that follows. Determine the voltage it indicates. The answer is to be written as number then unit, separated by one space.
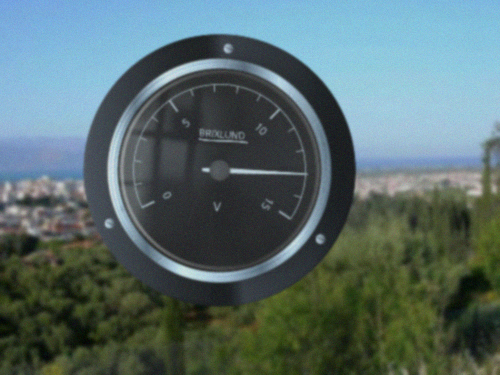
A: 13 V
